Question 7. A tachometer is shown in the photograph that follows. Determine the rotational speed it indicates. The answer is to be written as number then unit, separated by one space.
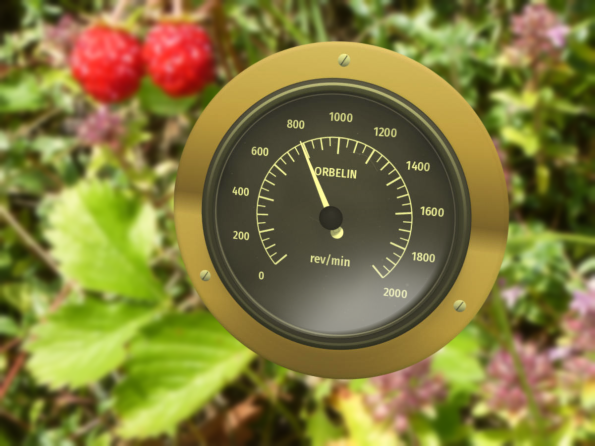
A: 800 rpm
